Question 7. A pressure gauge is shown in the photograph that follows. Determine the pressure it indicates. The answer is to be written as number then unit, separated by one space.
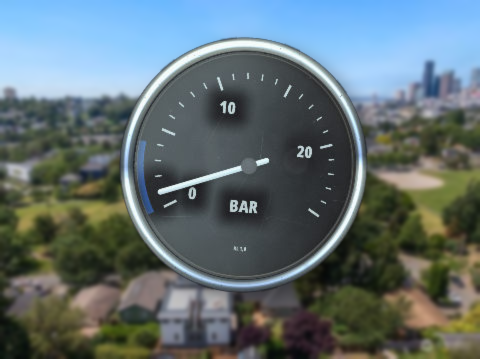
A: 1 bar
